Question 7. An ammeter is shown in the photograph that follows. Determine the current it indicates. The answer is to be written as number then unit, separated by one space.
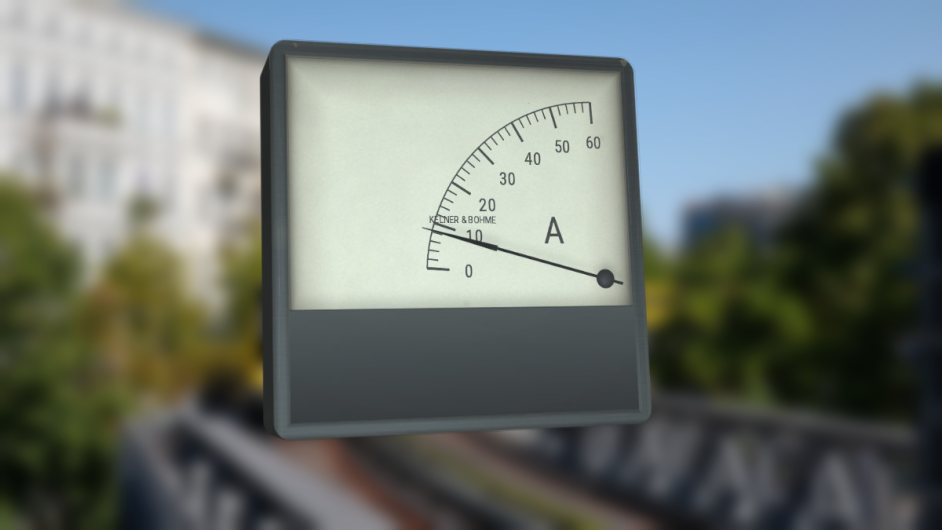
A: 8 A
